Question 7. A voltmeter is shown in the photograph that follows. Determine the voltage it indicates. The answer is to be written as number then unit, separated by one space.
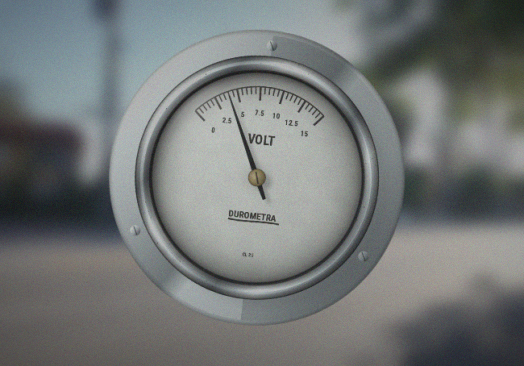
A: 4 V
